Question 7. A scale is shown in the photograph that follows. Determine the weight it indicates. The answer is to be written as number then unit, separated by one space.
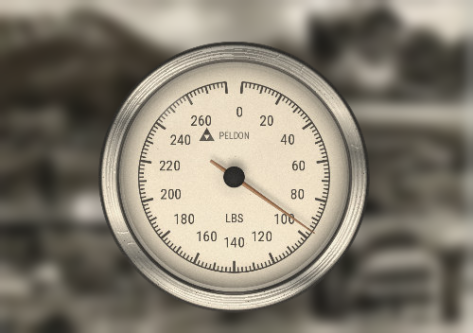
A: 96 lb
